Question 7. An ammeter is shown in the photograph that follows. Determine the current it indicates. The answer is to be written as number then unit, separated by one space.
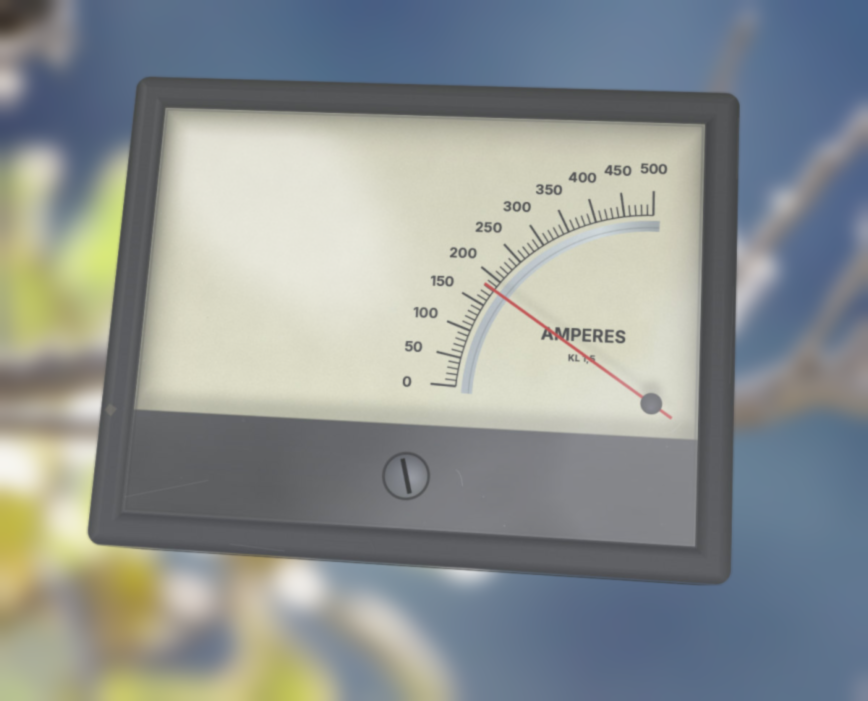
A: 180 A
